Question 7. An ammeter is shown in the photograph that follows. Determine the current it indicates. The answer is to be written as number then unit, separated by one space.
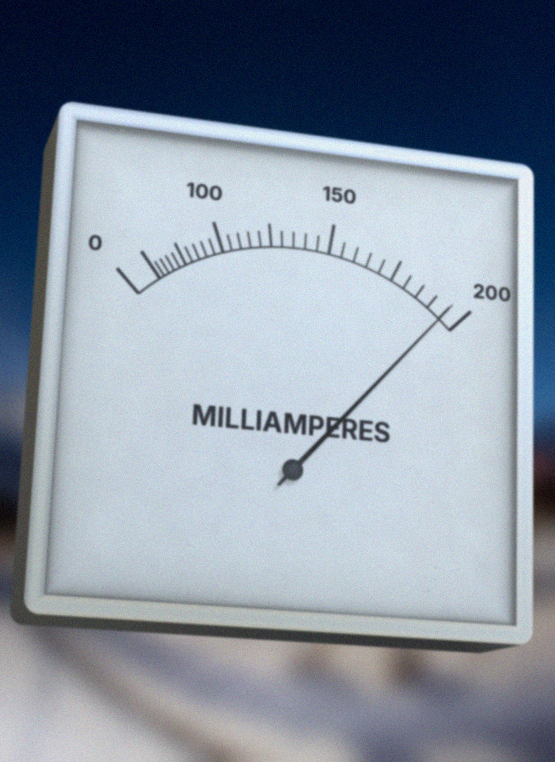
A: 195 mA
